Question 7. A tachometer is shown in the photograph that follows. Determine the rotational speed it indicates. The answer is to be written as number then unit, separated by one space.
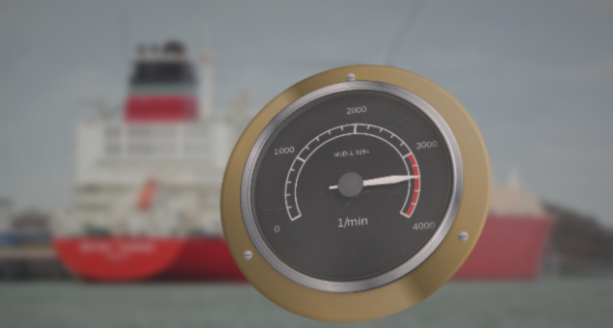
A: 3400 rpm
